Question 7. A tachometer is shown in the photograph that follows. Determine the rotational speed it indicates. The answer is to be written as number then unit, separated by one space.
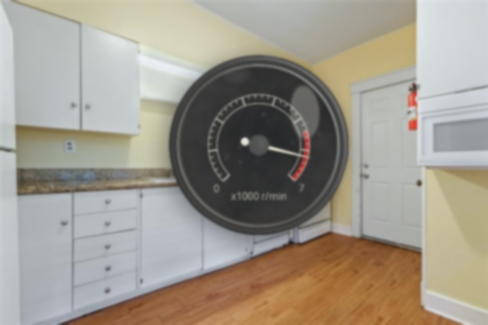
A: 6200 rpm
